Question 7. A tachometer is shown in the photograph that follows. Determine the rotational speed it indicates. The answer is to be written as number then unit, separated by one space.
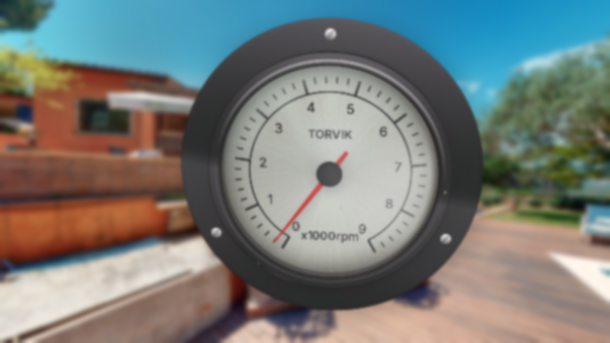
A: 200 rpm
